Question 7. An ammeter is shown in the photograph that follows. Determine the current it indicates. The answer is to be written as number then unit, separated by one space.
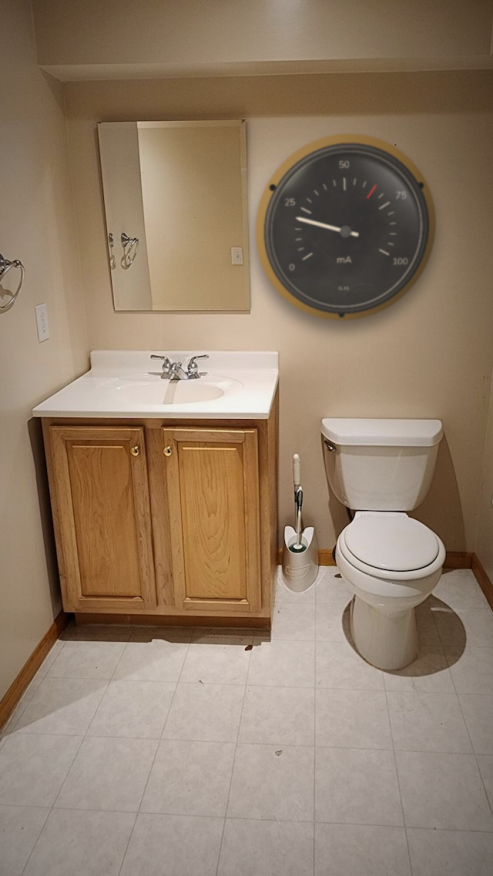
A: 20 mA
